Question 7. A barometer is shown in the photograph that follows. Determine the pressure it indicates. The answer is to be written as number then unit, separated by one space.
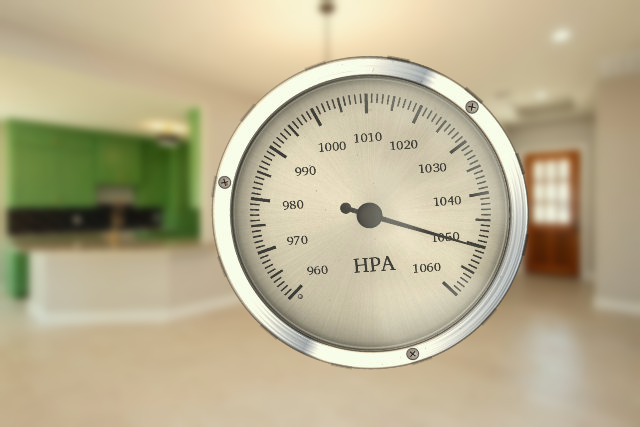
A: 1050 hPa
